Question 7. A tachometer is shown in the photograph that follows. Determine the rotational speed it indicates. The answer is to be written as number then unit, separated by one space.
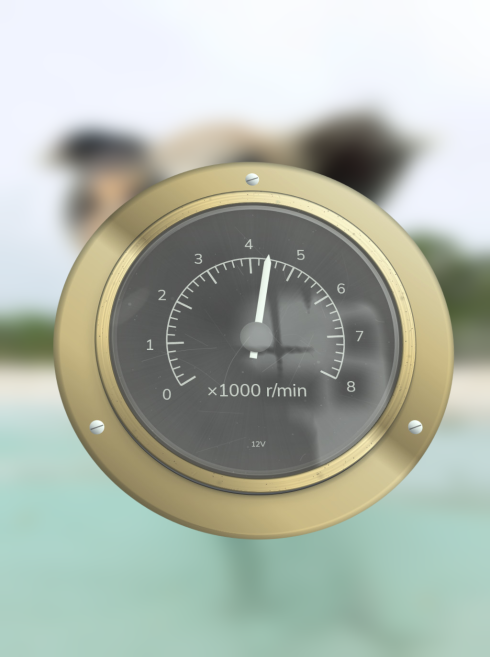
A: 4400 rpm
